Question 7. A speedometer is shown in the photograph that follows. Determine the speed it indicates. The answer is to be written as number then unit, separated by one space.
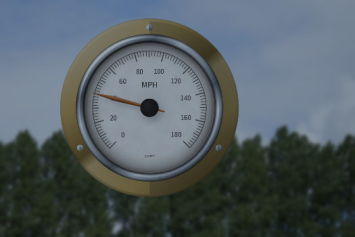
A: 40 mph
